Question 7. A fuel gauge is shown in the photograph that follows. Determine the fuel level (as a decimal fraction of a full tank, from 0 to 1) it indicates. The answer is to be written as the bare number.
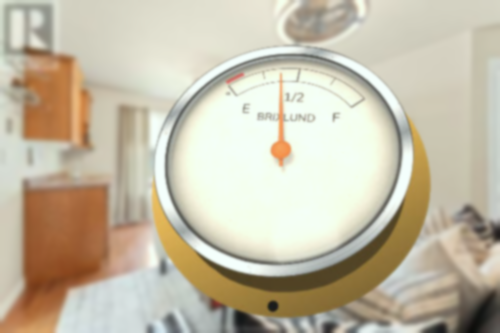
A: 0.375
